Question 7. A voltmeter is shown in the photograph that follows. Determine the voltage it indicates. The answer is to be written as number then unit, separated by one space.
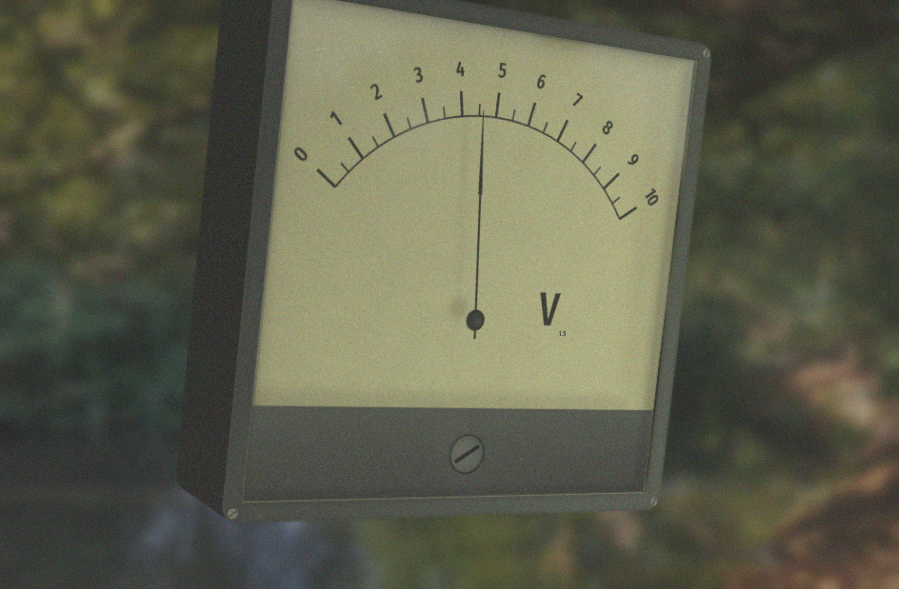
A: 4.5 V
